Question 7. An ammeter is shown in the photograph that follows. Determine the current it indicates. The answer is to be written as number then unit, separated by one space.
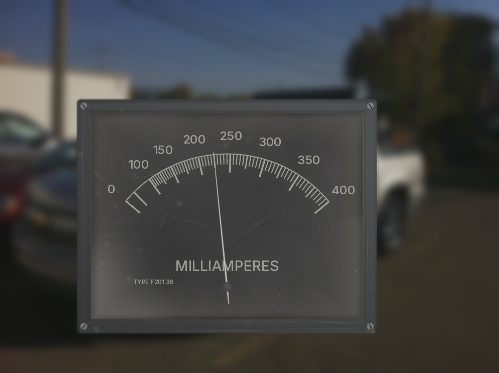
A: 225 mA
